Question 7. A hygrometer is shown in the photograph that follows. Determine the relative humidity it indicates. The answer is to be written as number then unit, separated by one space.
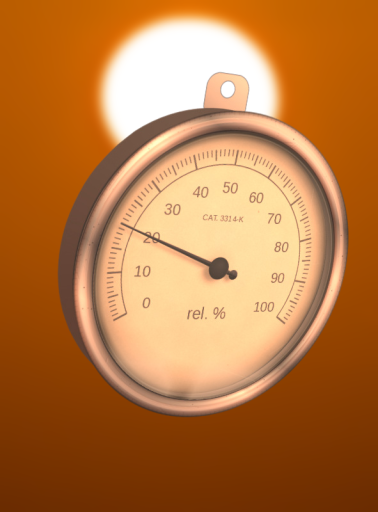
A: 20 %
